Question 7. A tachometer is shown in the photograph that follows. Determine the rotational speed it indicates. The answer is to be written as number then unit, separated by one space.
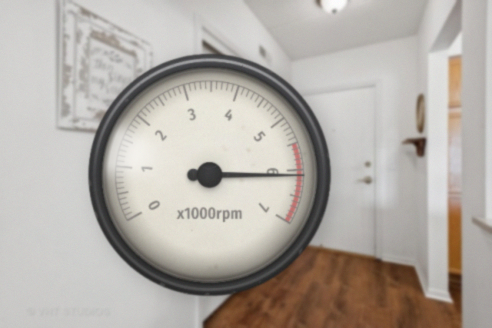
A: 6100 rpm
